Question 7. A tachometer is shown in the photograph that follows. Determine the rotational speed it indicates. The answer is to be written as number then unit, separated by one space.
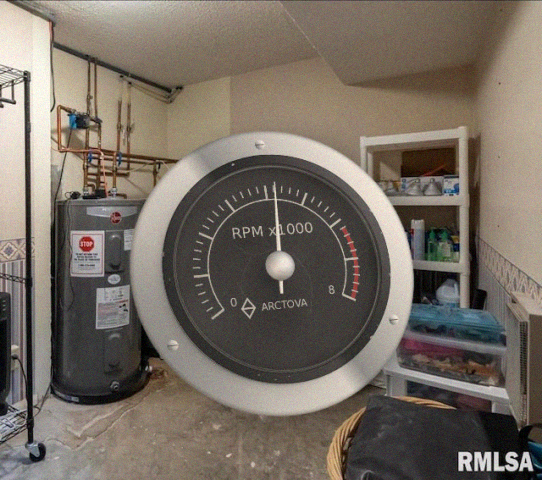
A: 4200 rpm
